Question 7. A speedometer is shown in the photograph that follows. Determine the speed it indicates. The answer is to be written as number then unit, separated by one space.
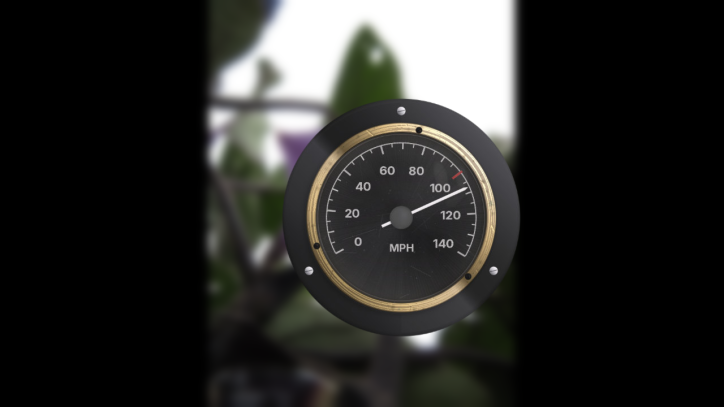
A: 107.5 mph
